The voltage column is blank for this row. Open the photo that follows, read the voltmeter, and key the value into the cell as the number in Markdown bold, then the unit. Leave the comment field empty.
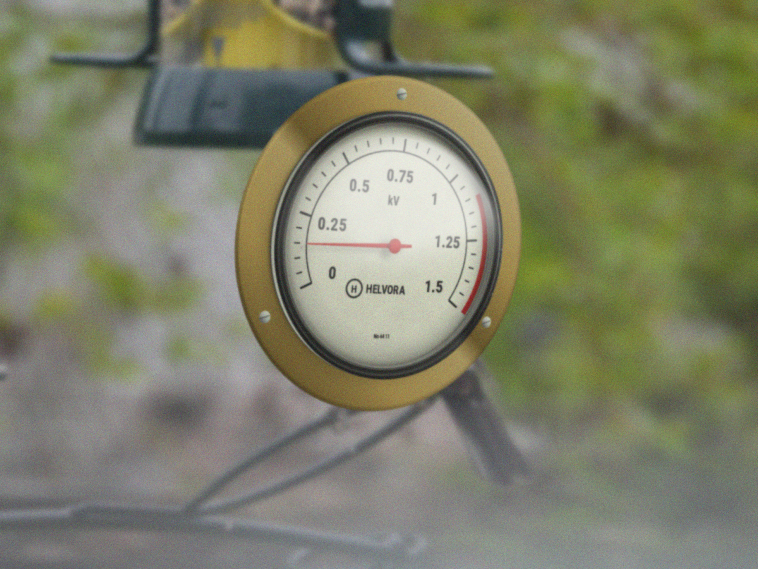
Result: **0.15** kV
